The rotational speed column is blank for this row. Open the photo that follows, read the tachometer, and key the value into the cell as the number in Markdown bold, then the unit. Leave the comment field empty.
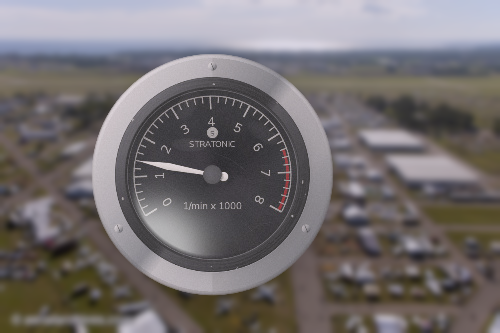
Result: **1400** rpm
